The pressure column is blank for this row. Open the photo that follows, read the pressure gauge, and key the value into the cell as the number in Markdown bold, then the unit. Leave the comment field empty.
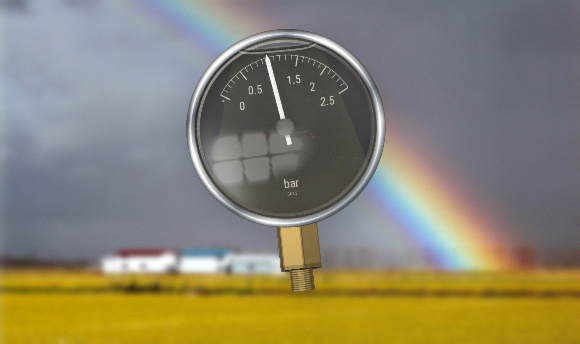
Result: **1** bar
